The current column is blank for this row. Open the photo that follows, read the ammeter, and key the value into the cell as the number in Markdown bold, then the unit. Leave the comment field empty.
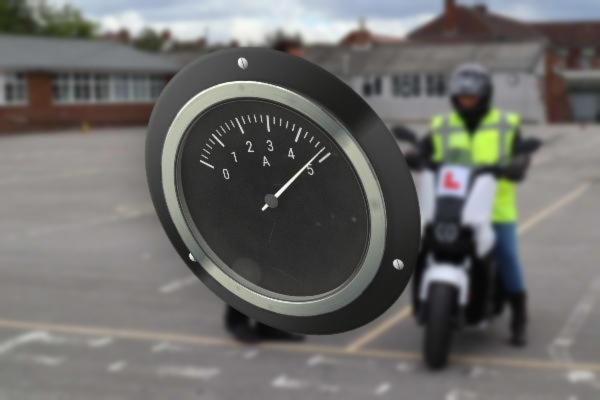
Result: **4.8** A
